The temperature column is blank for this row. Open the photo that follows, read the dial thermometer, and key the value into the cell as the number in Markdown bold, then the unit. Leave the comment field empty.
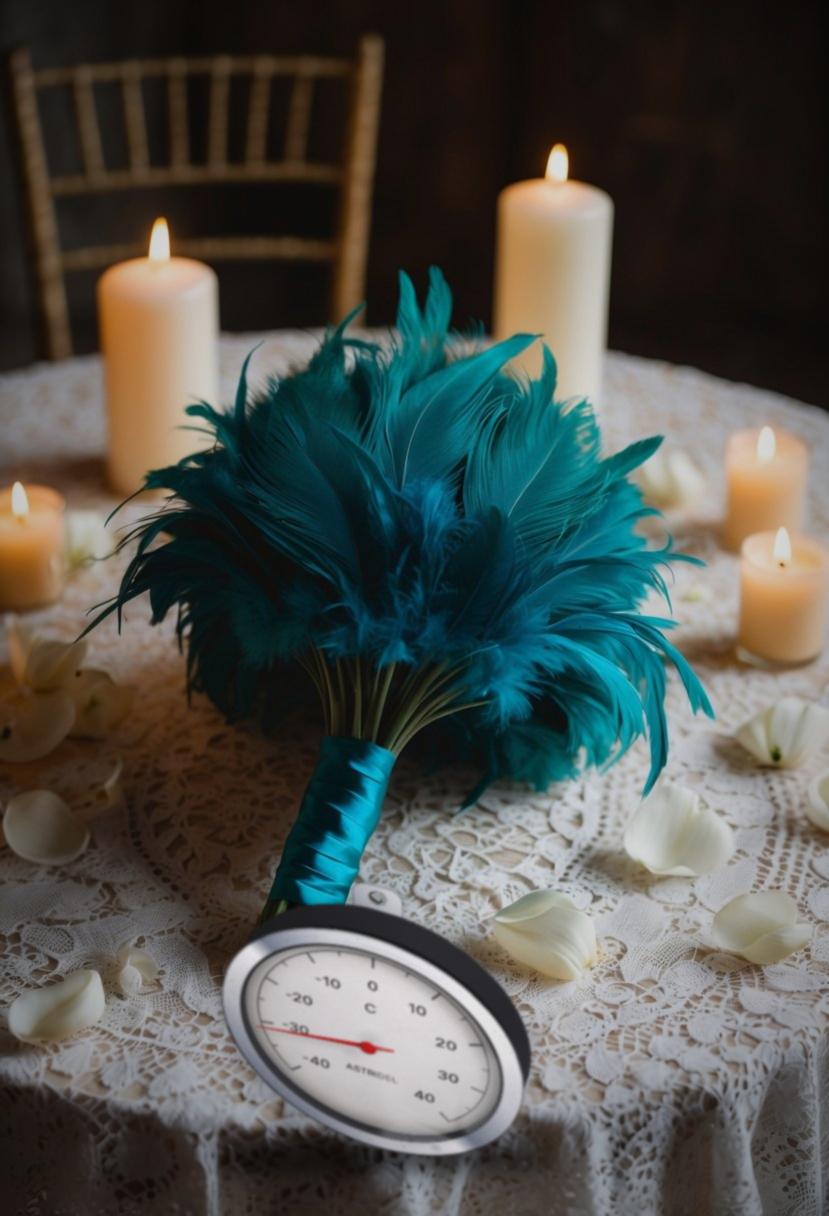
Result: **-30** °C
